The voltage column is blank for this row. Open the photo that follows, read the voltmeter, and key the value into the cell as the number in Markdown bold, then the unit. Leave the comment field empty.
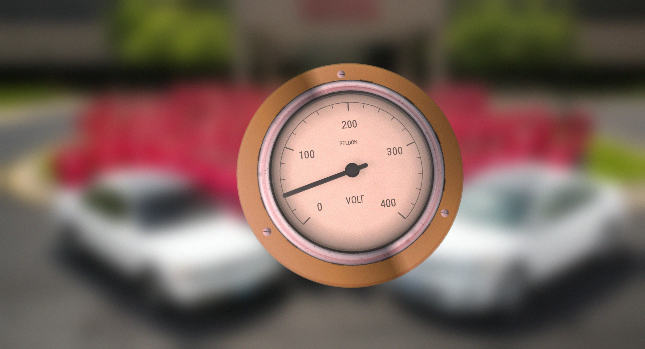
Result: **40** V
